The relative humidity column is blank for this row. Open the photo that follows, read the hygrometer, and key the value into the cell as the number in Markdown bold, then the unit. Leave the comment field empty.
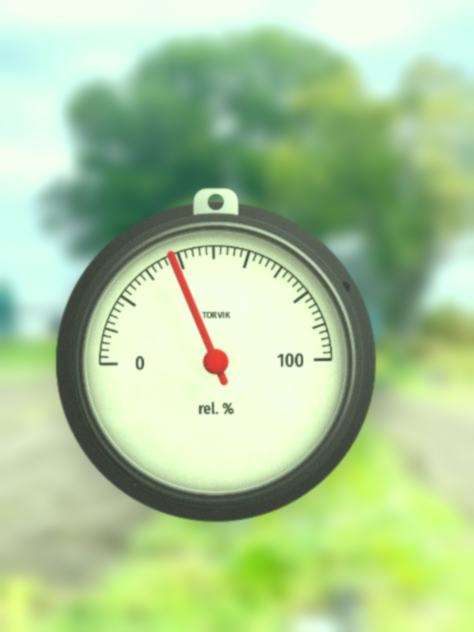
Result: **38** %
